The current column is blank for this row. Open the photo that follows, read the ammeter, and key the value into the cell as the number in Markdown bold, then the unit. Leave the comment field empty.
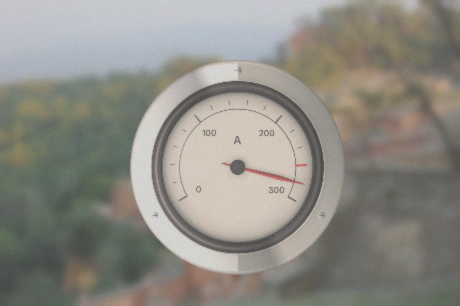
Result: **280** A
